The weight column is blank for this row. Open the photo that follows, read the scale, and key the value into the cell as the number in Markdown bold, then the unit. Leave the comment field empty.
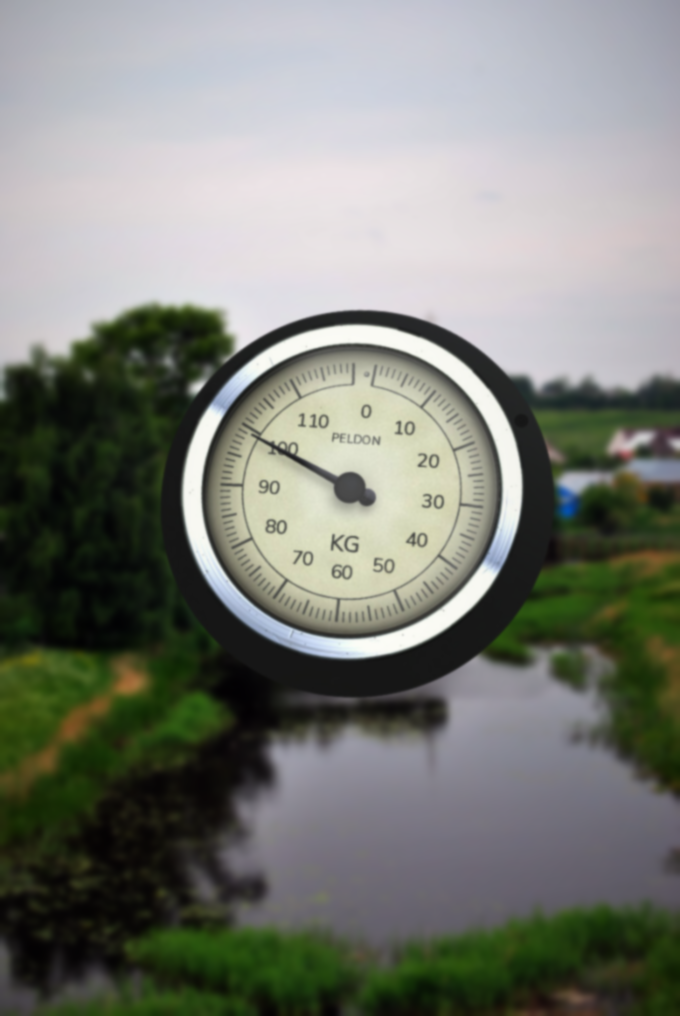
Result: **99** kg
